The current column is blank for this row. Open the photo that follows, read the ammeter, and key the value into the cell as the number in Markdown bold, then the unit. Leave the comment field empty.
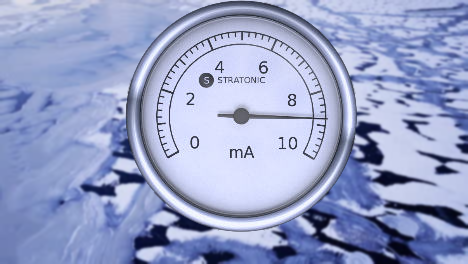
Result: **8.8** mA
